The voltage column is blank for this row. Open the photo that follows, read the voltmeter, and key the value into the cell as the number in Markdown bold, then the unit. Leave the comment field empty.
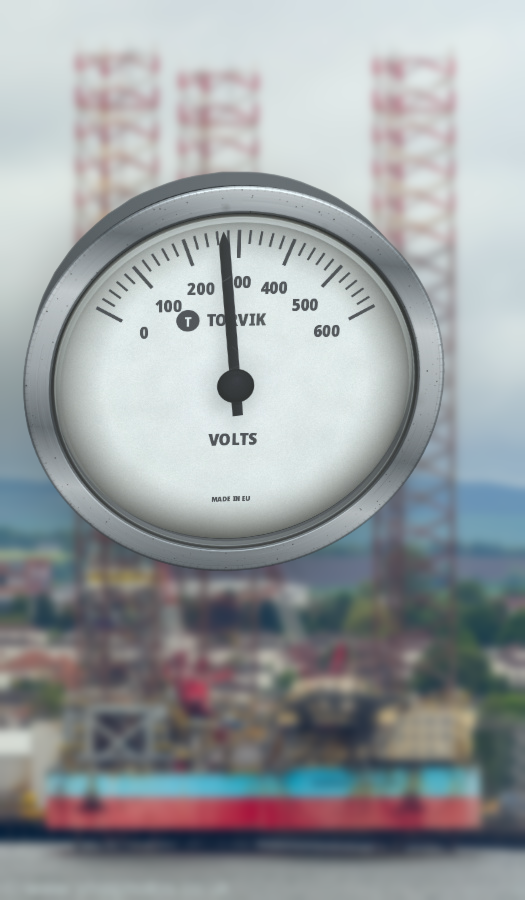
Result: **270** V
